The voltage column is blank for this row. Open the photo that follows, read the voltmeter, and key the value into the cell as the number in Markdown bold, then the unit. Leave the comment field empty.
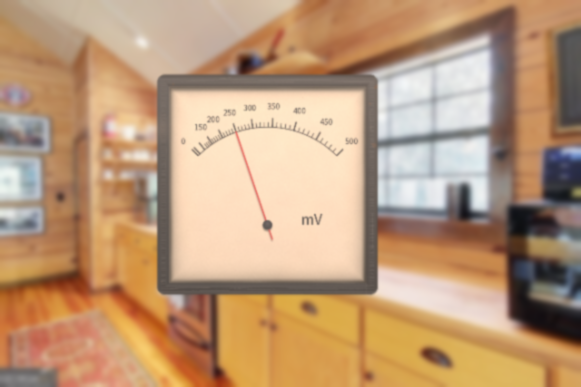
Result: **250** mV
